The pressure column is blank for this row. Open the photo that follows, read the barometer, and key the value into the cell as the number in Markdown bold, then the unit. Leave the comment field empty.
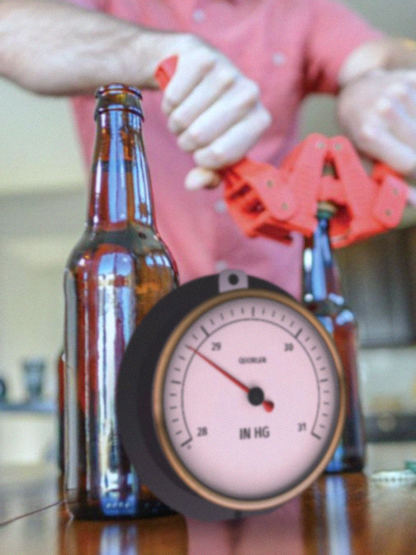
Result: **28.8** inHg
